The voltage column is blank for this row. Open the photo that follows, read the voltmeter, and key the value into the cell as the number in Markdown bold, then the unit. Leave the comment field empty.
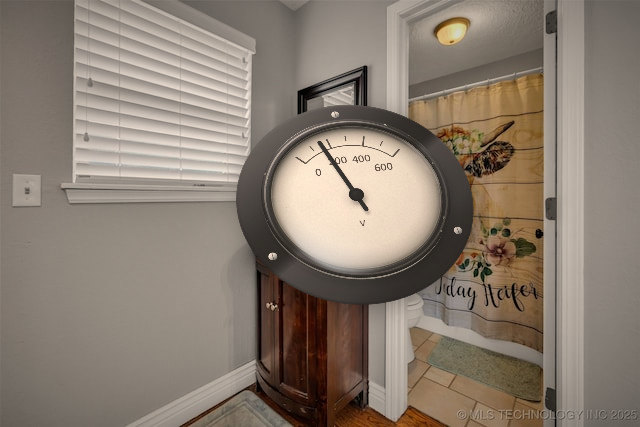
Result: **150** V
